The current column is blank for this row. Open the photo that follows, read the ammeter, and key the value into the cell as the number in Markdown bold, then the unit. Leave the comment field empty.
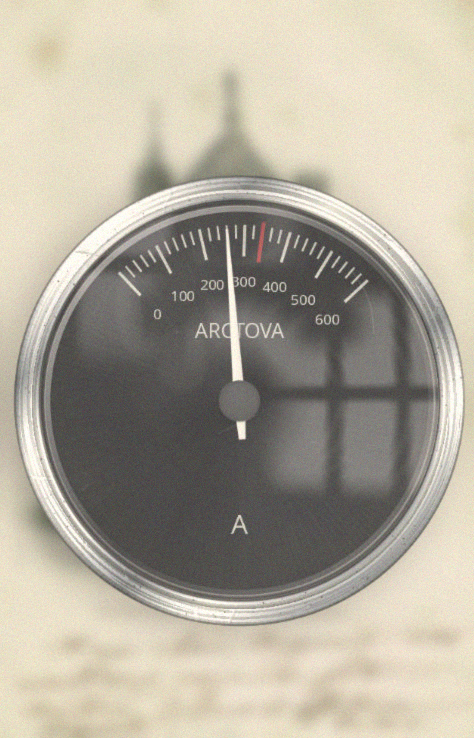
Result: **260** A
